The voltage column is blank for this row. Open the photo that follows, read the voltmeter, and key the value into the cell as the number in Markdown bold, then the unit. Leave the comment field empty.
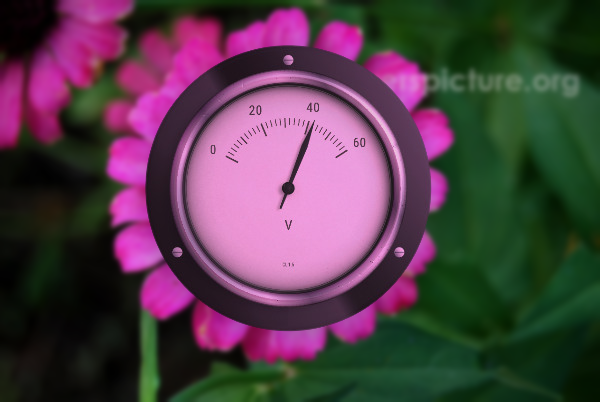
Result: **42** V
